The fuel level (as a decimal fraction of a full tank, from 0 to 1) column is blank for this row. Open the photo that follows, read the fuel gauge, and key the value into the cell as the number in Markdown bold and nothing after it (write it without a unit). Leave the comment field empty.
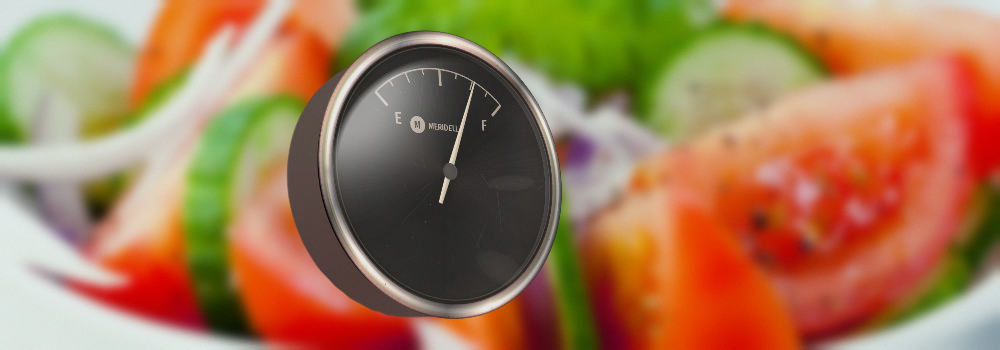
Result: **0.75**
